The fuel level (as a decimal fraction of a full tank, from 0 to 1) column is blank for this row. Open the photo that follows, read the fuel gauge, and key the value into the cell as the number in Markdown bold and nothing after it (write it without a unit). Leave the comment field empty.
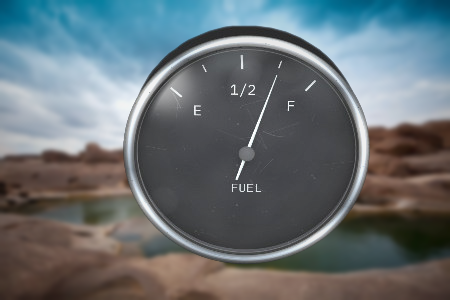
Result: **0.75**
